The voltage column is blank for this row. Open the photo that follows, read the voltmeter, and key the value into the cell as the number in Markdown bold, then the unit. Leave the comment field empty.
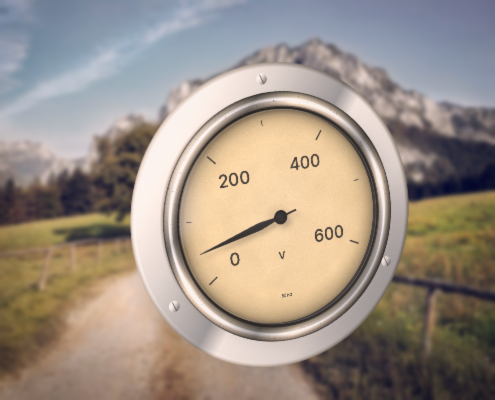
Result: **50** V
